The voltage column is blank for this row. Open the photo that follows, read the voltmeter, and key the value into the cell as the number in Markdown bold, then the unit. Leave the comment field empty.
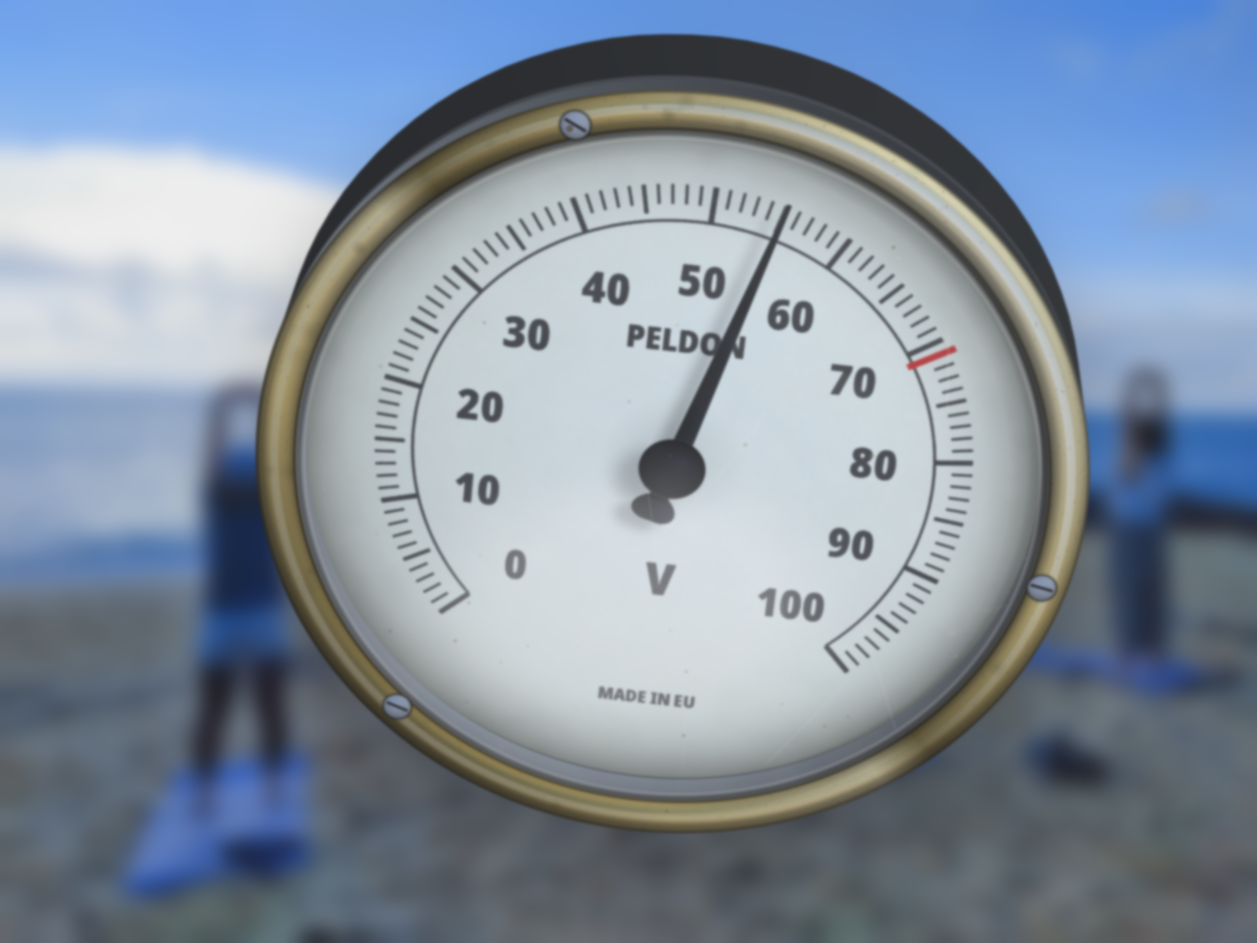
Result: **55** V
